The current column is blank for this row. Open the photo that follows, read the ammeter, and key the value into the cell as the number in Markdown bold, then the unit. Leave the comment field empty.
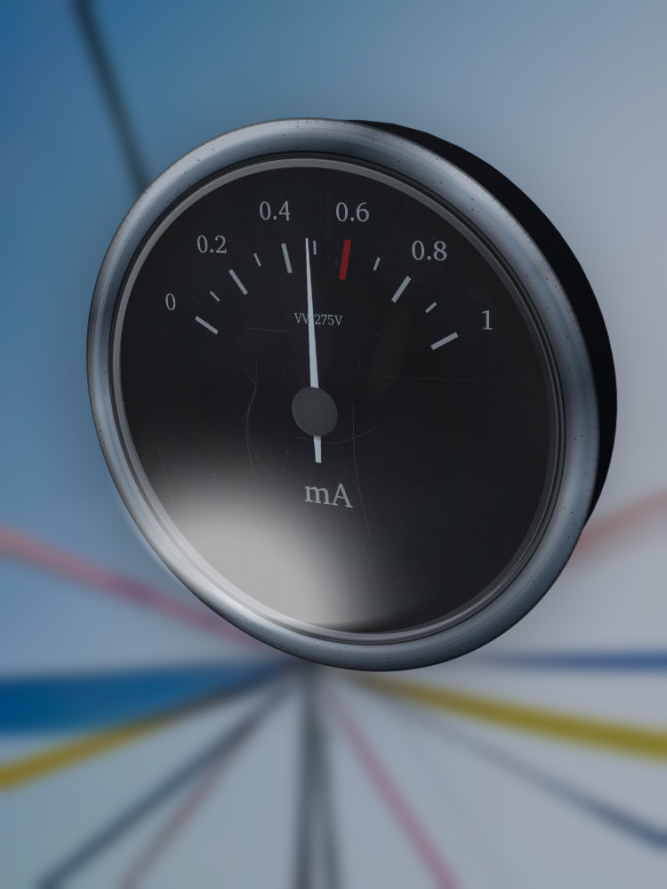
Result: **0.5** mA
